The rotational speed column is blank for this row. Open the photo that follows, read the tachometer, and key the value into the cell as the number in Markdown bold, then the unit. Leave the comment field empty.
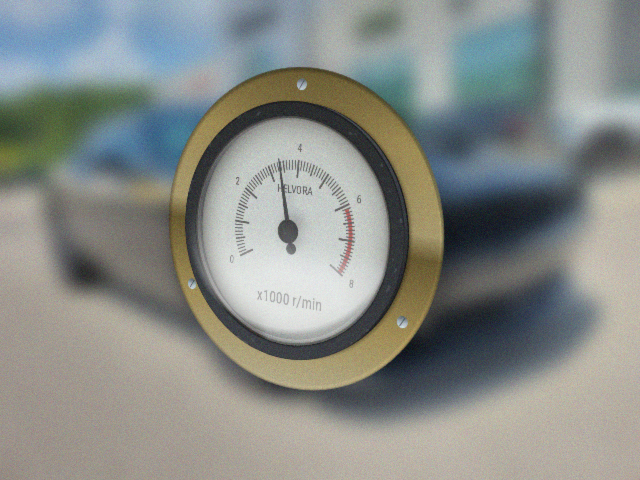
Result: **3500** rpm
